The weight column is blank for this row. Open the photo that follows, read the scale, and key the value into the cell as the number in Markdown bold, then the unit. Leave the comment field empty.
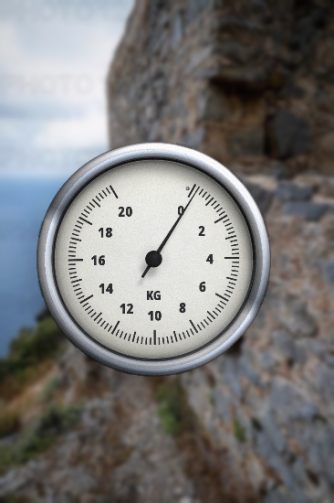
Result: **0.2** kg
